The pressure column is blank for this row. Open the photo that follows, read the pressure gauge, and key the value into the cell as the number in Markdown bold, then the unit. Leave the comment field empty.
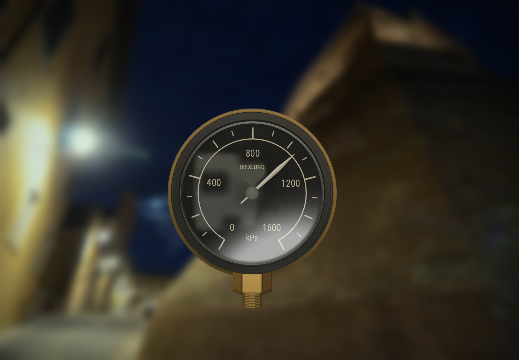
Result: **1050** kPa
